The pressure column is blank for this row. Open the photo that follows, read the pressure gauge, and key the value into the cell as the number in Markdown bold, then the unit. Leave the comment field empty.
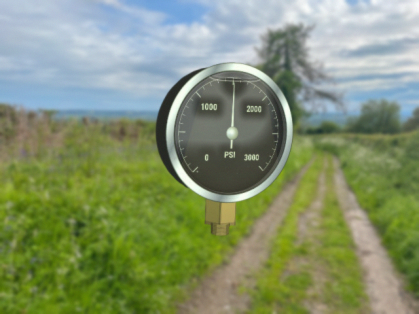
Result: **1500** psi
